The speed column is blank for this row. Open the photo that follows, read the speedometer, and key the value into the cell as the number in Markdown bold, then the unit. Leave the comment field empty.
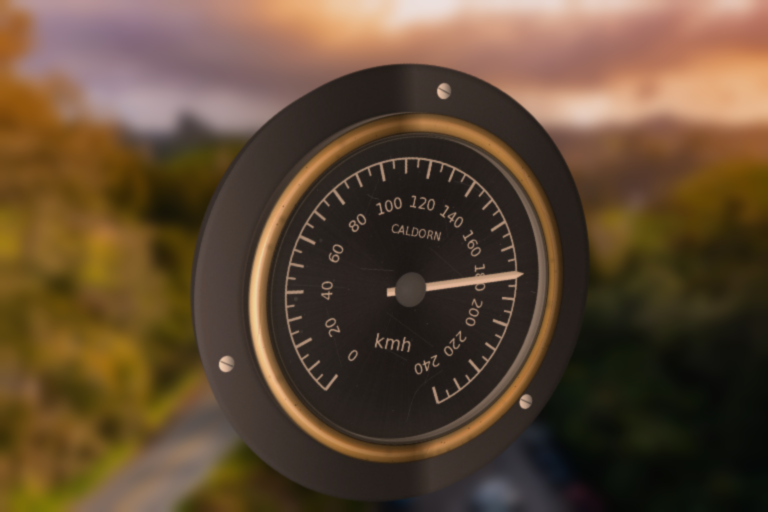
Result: **180** km/h
